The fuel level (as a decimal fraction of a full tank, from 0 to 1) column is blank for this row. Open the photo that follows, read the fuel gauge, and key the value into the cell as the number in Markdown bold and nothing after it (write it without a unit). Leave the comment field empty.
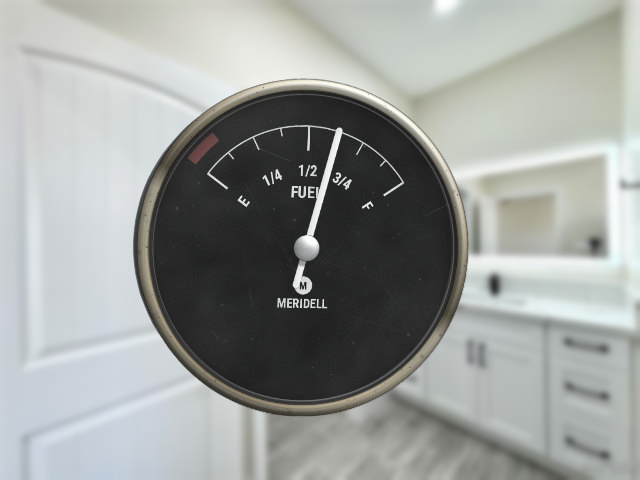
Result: **0.625**
